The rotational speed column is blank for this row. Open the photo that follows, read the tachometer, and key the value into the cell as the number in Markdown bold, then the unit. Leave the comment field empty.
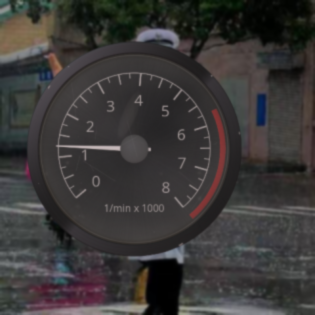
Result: **1250** rpm
